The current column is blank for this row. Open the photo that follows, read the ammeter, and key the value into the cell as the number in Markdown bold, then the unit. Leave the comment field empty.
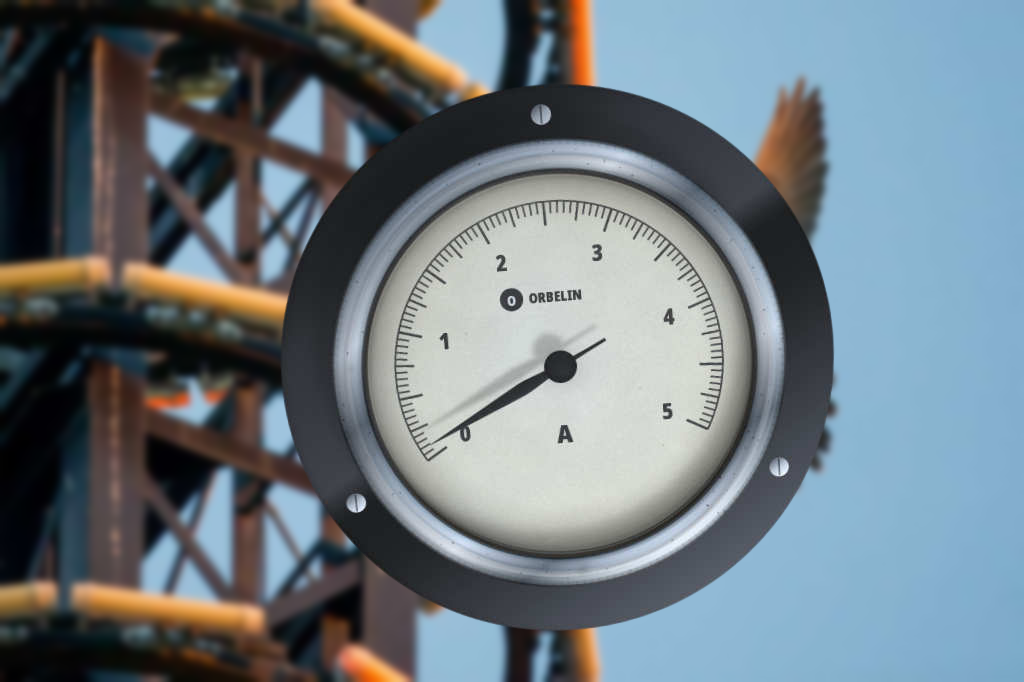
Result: **0.1** A
